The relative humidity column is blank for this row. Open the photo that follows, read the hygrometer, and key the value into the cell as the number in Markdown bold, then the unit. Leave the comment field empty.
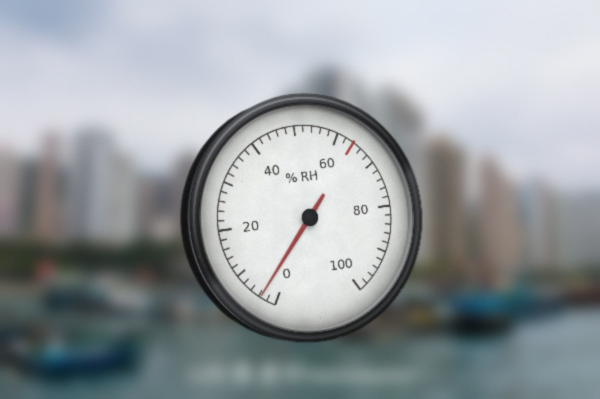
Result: **4** %
